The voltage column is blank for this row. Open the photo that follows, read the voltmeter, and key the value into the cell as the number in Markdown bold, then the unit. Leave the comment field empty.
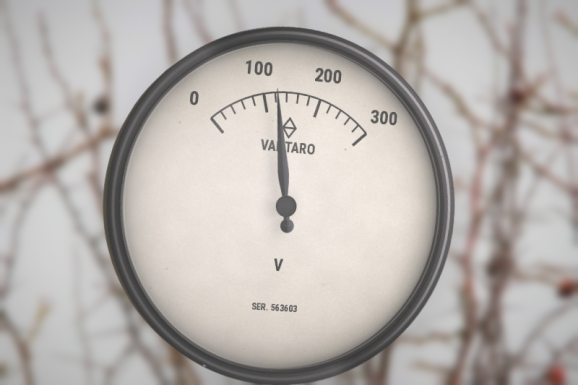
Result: **120** V
